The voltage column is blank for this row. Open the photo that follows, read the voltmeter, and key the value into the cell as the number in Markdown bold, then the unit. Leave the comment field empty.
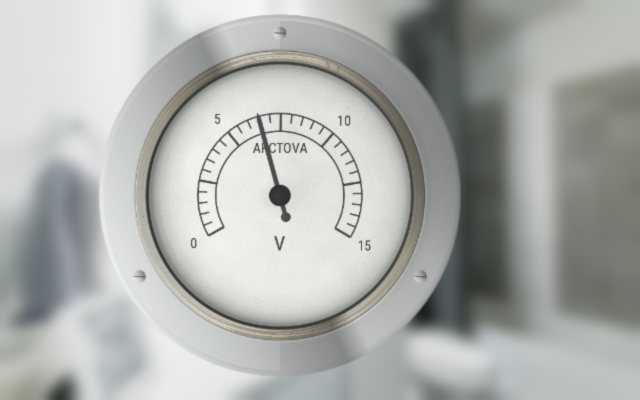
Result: **6.5** V
